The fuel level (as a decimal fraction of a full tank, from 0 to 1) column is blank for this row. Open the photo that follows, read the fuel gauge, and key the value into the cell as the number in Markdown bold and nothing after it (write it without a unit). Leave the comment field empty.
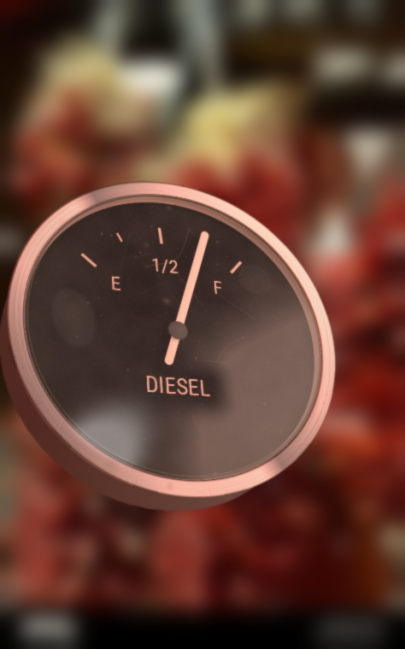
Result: **0.75**
